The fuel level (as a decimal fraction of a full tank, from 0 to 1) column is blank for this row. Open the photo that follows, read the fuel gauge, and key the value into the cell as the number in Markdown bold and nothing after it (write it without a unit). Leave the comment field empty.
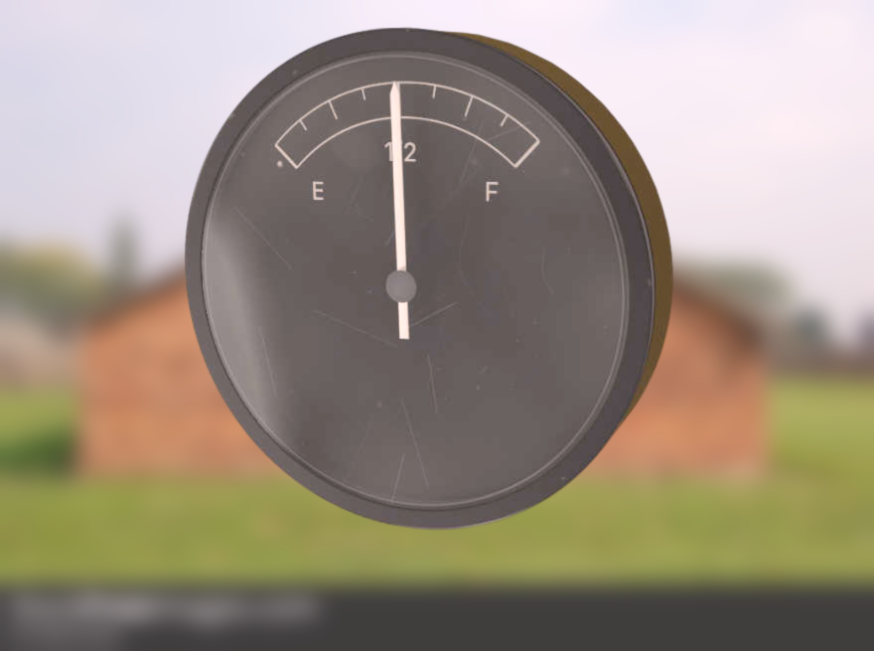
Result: **0.5**
